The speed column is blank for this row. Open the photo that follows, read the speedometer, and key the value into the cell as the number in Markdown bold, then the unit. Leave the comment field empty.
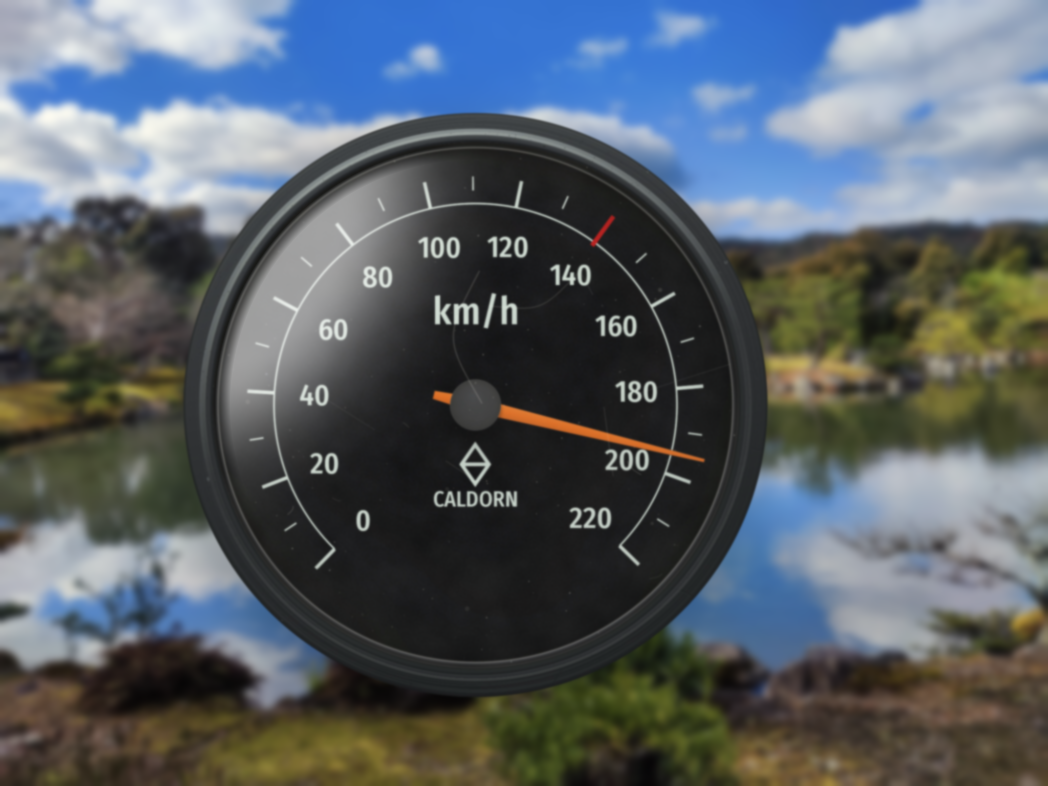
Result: **195** km/h
